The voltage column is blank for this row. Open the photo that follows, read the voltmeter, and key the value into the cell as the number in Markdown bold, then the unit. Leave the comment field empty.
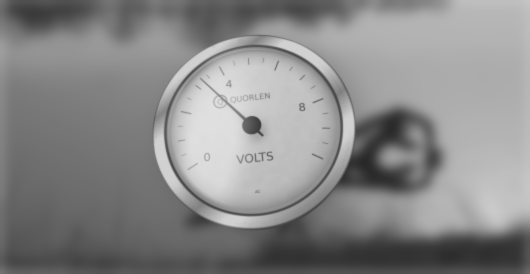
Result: **3.25** V
